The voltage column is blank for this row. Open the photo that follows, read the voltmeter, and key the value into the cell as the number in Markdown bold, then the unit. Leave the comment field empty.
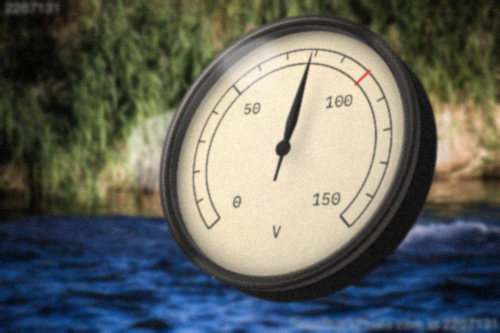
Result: **80** V
